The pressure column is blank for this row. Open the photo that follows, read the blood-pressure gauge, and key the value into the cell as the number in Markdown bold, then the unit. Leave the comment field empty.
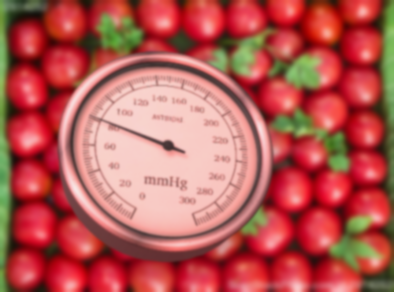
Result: **80** mmHg
